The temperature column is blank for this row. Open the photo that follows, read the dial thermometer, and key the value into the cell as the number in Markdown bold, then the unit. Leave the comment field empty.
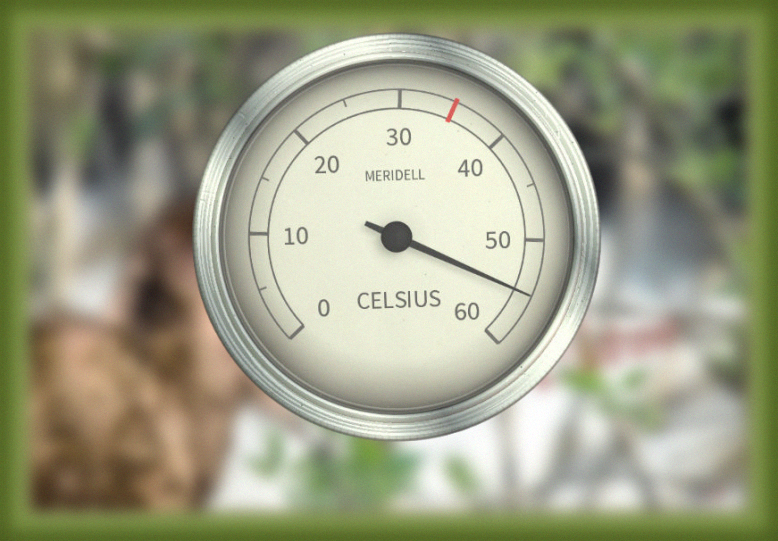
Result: **55** °C
